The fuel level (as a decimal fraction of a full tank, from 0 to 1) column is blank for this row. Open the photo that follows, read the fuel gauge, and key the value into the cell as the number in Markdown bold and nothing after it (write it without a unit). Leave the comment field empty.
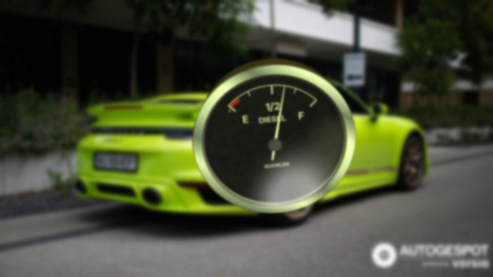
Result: **0.625**
